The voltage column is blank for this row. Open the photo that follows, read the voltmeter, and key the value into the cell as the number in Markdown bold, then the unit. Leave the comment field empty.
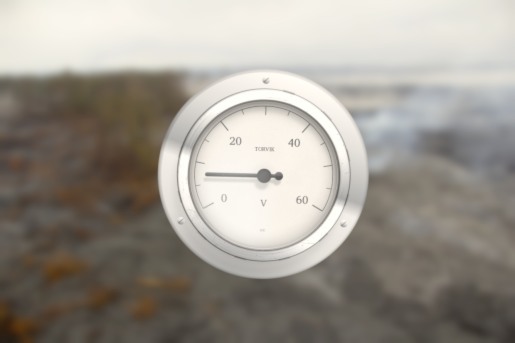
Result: **7.5** V
